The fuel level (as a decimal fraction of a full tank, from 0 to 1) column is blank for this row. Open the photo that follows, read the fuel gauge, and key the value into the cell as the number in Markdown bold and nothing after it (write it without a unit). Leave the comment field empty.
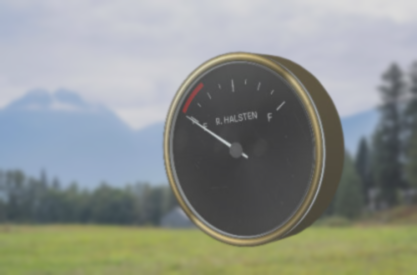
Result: **0**
